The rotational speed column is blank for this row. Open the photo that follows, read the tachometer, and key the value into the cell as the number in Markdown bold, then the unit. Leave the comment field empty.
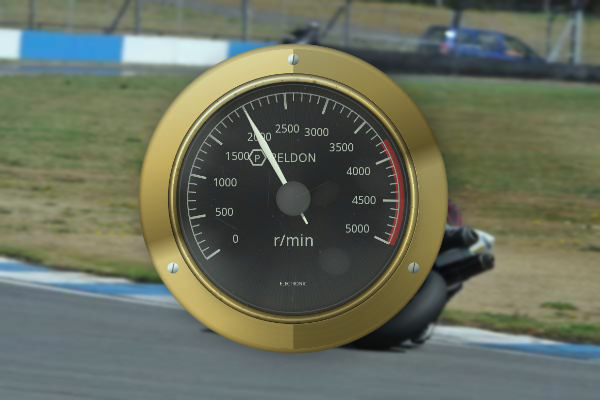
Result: **2000** rpm
